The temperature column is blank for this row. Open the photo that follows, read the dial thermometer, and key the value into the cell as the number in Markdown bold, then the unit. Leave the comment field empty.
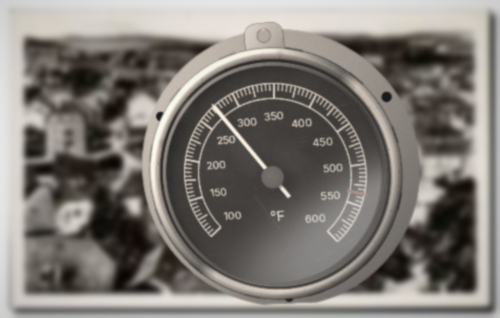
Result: **275** °F
